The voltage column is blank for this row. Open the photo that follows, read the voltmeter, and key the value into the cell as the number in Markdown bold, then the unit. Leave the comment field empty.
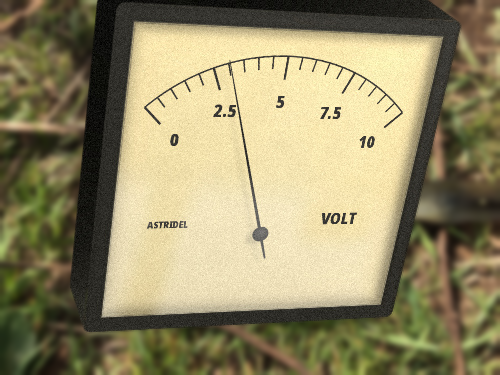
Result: **3** V
